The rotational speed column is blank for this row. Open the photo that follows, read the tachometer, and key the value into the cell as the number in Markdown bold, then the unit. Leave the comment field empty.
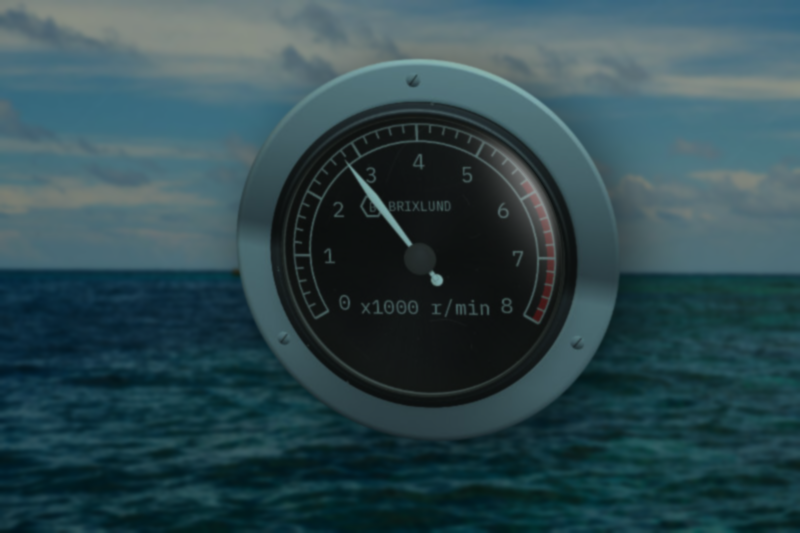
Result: **2800** rpm
